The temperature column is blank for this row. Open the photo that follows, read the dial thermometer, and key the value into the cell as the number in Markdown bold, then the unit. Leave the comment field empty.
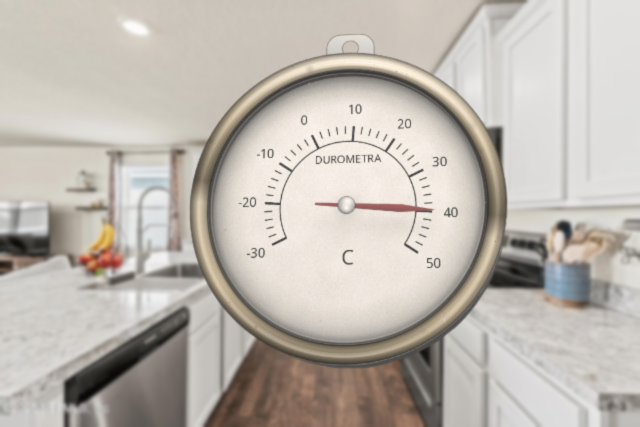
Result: **40** °C
